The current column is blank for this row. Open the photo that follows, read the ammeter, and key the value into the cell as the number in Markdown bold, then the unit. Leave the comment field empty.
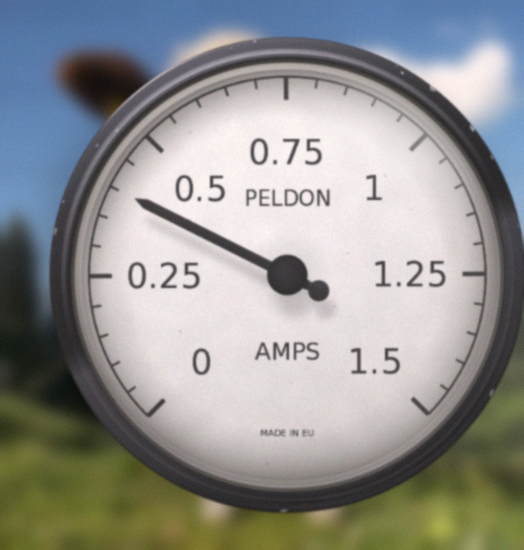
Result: **0.4** A
